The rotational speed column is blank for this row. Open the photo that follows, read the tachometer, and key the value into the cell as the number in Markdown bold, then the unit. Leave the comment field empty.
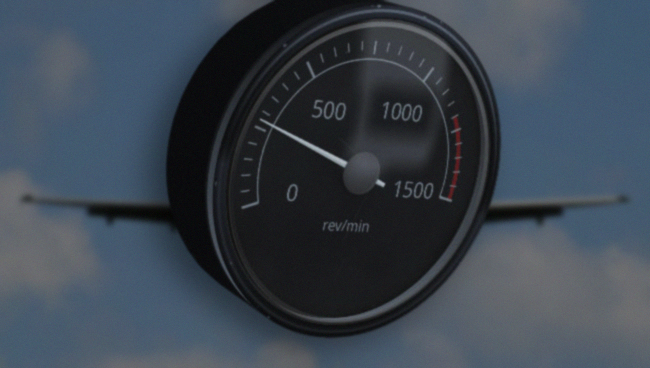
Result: **275** rpm
